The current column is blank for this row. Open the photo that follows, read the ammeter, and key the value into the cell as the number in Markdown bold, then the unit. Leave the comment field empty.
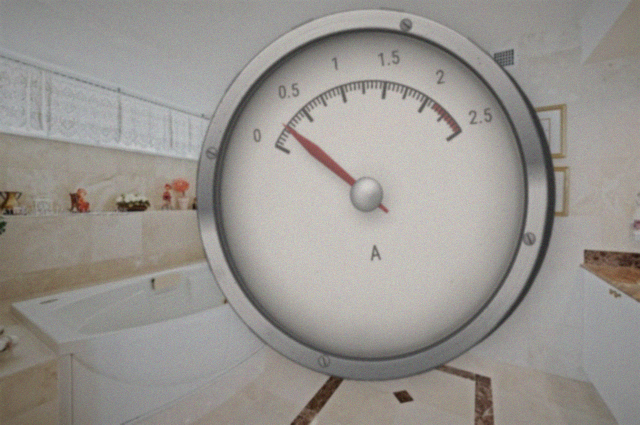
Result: **0.25** A
